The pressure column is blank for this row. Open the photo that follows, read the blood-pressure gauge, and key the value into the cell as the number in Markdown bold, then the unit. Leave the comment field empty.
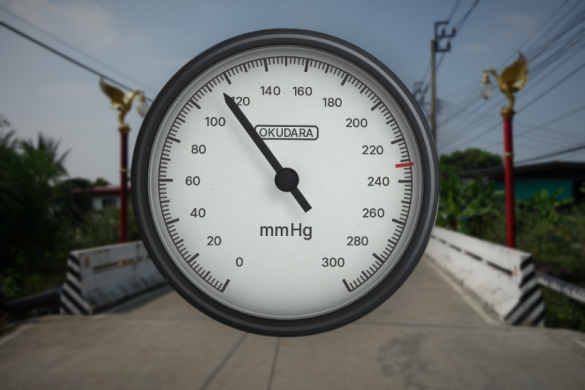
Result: **114** mmHg
